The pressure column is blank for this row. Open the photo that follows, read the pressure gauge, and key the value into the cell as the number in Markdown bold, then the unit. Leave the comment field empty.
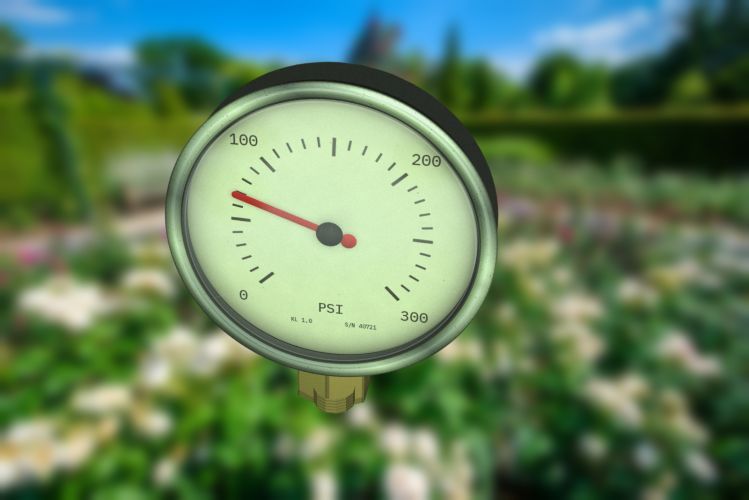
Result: **70** psi
